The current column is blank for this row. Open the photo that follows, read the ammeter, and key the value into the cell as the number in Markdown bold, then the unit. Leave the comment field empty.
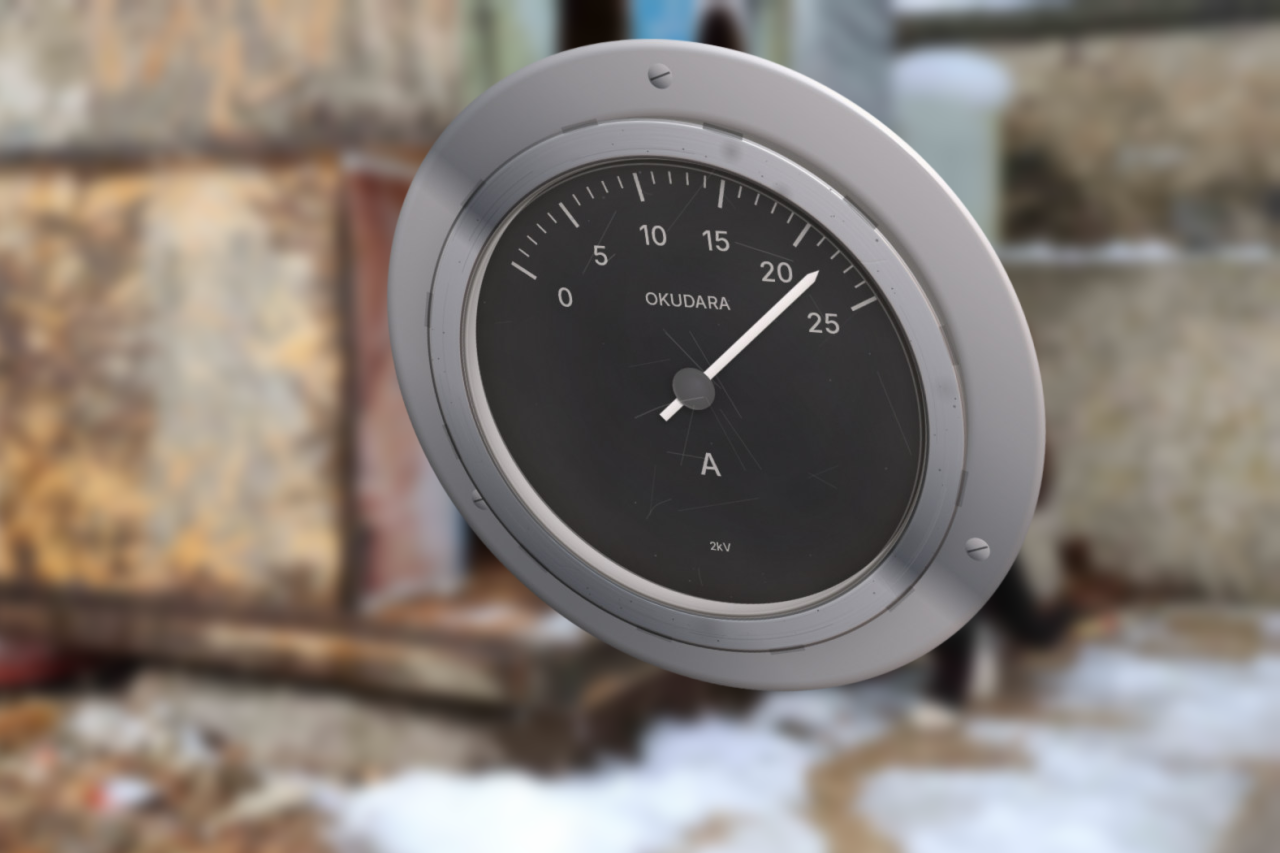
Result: **22** A
